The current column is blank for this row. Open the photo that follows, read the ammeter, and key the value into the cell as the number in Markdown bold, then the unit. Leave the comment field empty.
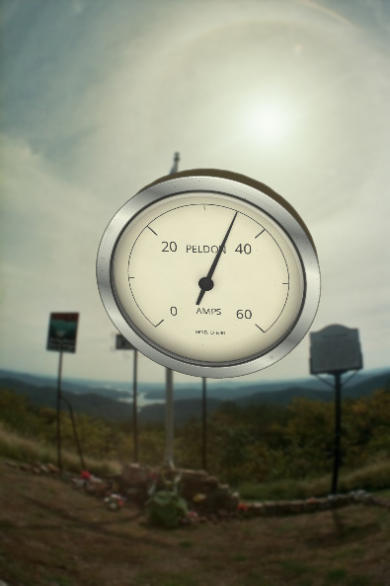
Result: **35** A
